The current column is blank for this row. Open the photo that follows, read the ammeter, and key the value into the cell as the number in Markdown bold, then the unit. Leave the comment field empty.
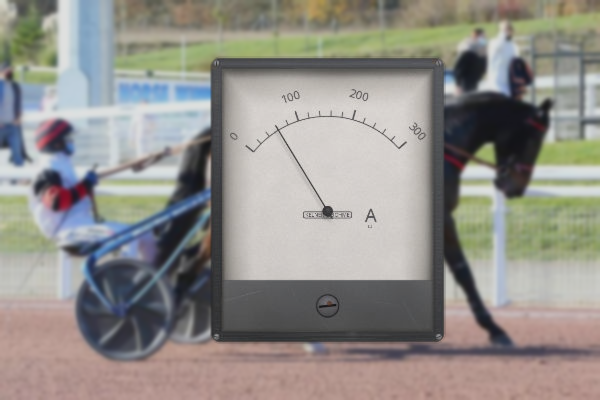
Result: **60** A
